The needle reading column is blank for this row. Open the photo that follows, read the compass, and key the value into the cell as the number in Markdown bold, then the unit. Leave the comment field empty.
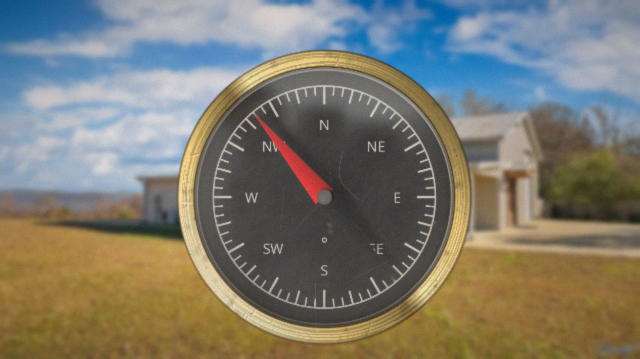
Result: **320** °
